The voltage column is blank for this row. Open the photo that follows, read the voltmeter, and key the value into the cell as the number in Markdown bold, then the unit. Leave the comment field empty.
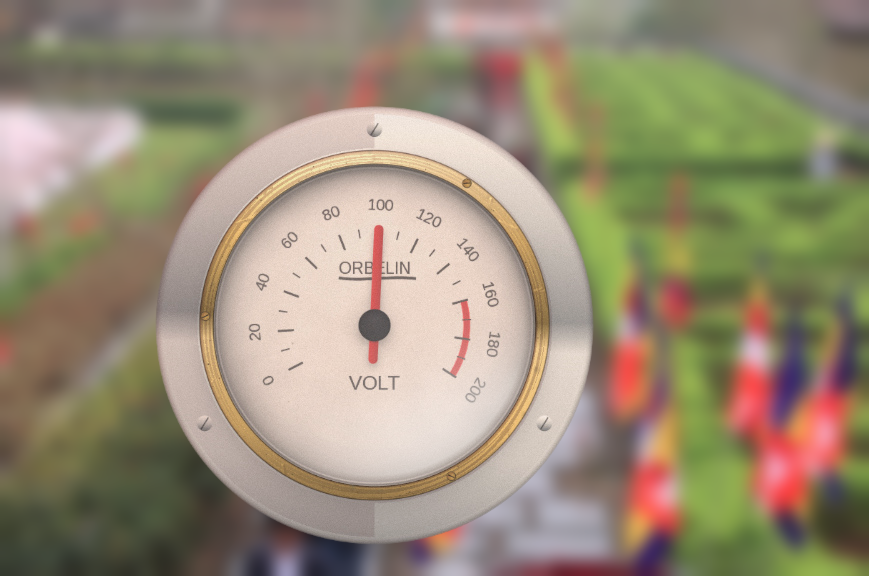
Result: **100** V
